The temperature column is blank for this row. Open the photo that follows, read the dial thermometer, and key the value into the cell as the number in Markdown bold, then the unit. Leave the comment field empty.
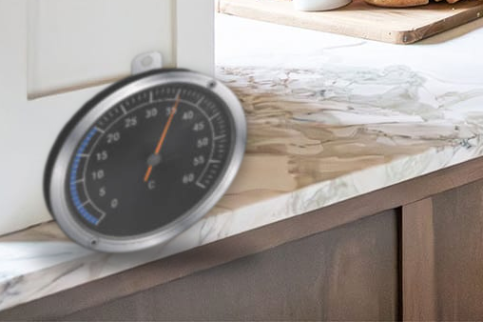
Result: **35** °C
